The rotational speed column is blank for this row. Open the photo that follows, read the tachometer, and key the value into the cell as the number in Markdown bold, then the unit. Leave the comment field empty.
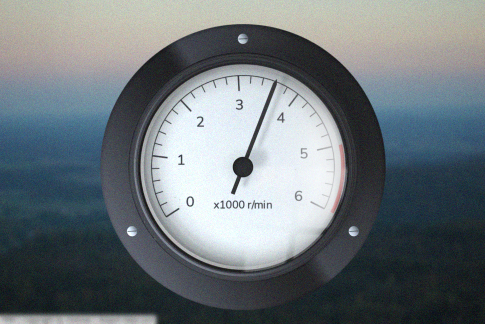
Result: **3600** rpm
